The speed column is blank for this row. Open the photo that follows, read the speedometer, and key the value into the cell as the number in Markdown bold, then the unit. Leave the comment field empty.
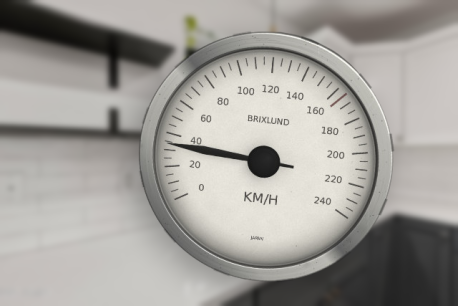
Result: **35** km/h
